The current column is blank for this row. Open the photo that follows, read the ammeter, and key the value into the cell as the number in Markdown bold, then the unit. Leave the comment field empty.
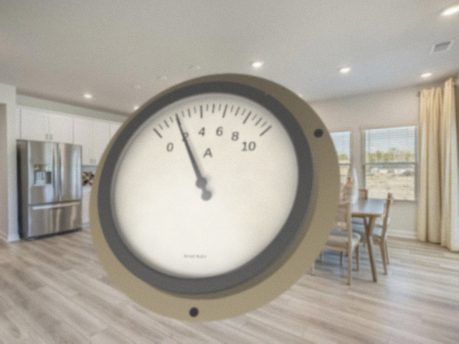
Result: **2** A
